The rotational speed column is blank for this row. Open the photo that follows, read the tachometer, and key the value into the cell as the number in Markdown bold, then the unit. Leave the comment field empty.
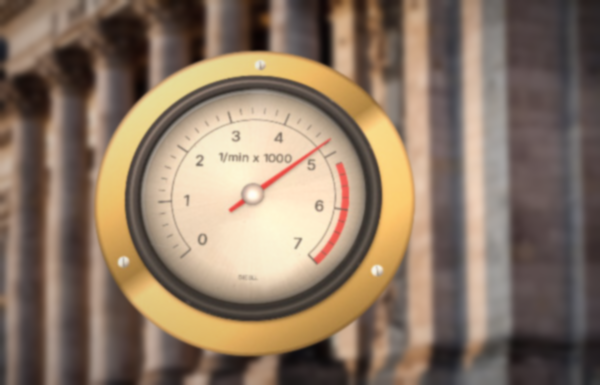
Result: **4800** rpm
